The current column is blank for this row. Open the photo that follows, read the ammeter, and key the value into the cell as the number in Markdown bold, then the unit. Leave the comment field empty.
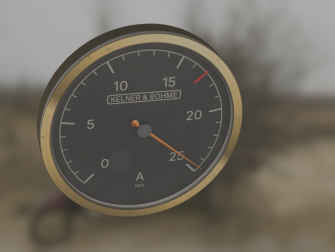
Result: **24.5** A
